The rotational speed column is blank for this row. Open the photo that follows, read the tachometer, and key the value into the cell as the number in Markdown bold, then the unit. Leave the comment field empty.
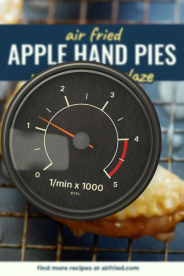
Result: **1250** rpm
